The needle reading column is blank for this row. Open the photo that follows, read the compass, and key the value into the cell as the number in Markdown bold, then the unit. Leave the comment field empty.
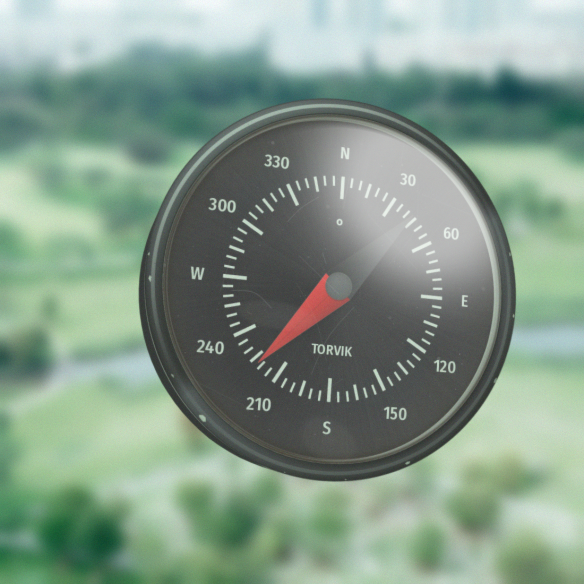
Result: **222.5** °
